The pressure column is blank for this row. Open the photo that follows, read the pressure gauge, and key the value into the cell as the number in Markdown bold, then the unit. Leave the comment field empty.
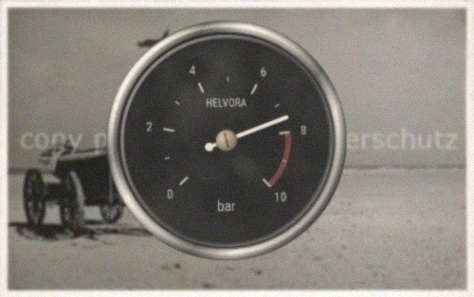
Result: **7.5** bar
